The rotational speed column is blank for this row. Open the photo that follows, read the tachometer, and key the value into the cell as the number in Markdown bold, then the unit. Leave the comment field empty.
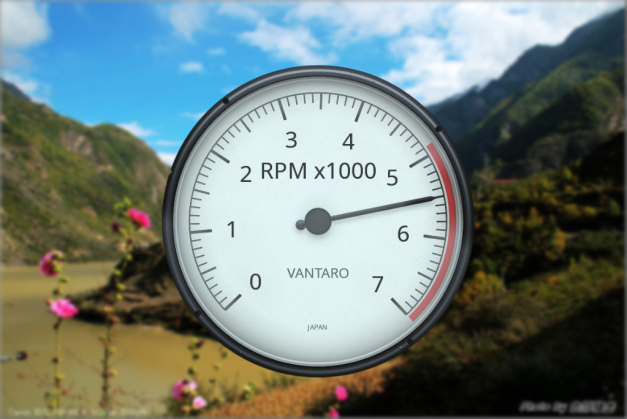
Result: **5500** rpm
